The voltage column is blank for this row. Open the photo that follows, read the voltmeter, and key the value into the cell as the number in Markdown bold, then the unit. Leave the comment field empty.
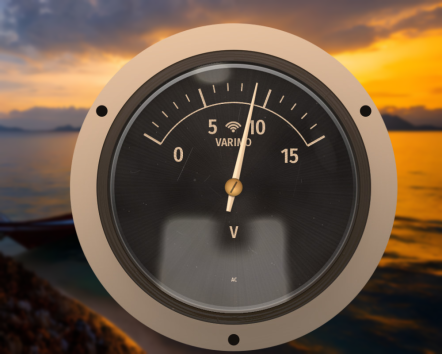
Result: **9** V
